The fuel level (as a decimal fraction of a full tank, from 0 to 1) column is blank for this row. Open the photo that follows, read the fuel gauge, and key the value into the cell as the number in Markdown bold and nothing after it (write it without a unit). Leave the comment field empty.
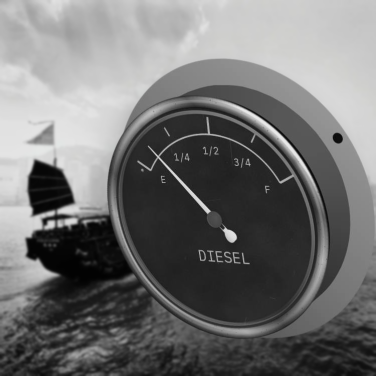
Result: **0.125**
